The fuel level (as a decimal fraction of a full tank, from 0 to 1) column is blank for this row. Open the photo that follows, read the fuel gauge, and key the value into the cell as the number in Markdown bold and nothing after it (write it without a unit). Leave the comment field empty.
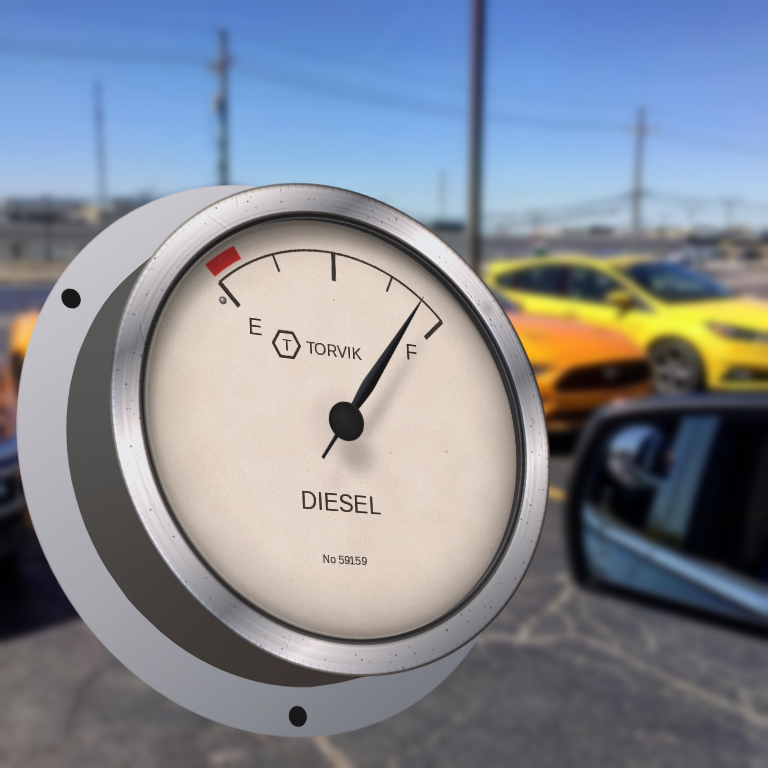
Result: **0.875**
